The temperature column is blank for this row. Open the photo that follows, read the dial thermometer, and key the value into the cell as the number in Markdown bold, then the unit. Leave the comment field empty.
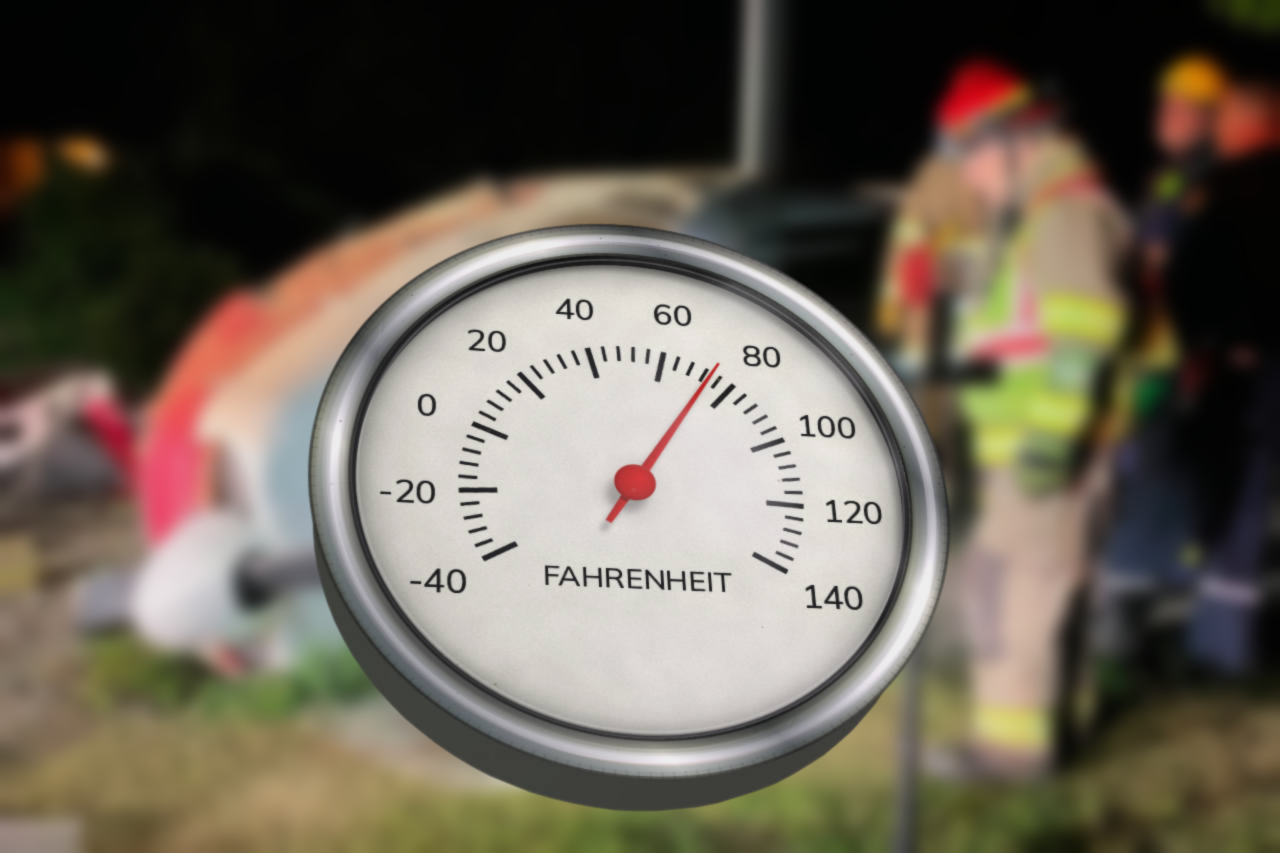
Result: **74** °F
